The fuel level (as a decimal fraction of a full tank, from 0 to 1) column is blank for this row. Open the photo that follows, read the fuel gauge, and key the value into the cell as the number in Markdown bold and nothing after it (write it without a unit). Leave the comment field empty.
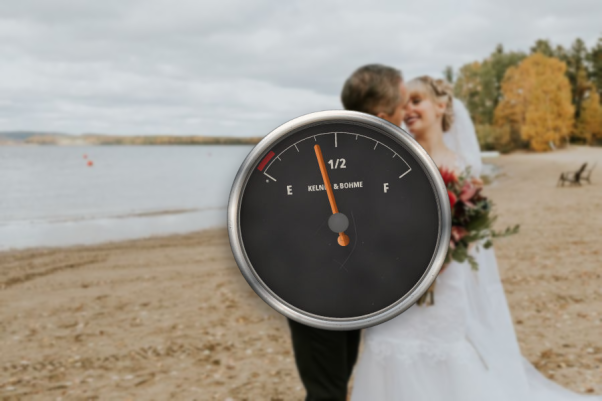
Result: **0.375**
